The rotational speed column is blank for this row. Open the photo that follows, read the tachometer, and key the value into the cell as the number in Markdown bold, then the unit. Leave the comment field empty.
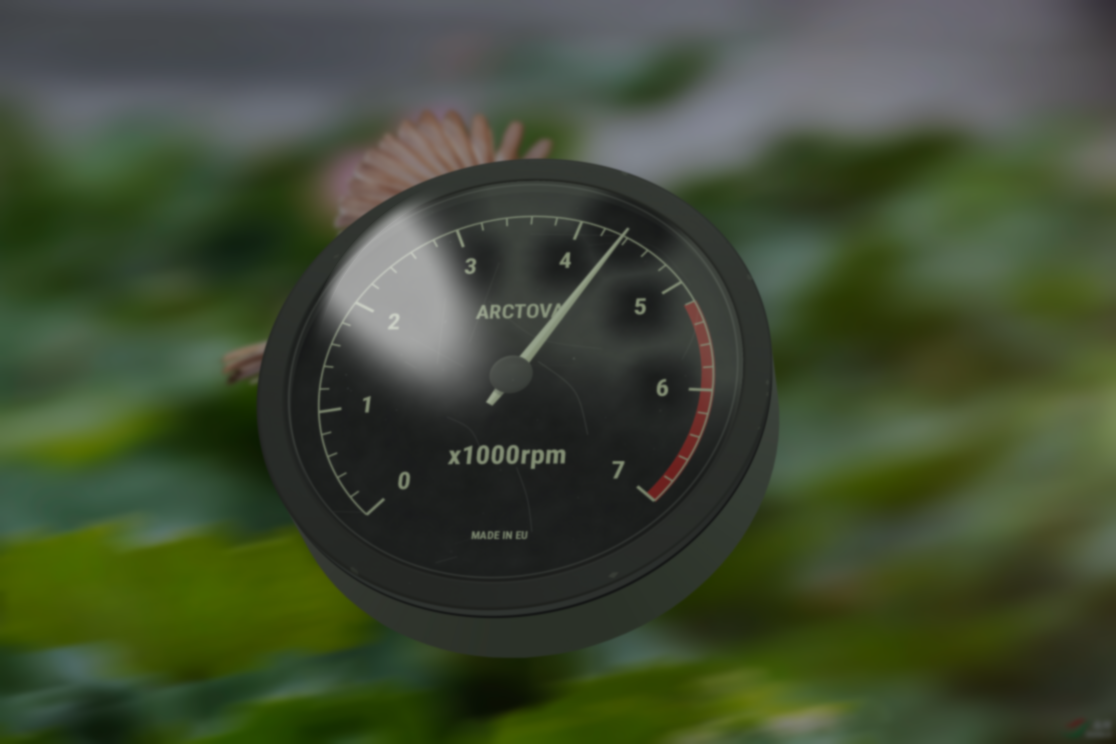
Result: **4400** rpm
